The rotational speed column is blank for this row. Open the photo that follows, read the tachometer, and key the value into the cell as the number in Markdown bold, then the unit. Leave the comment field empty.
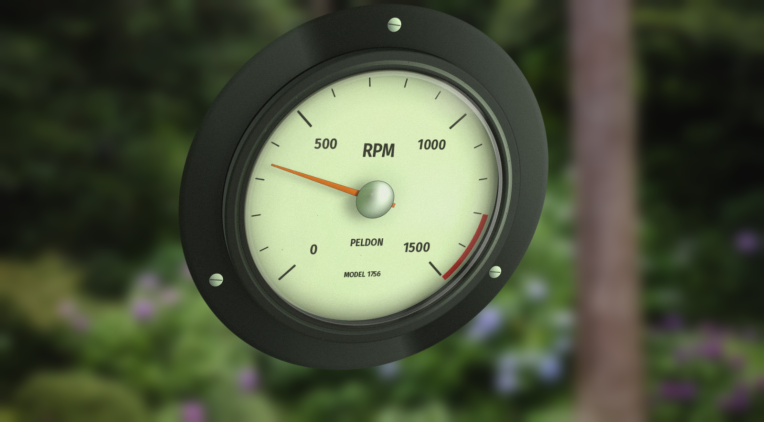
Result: **350** rpm
